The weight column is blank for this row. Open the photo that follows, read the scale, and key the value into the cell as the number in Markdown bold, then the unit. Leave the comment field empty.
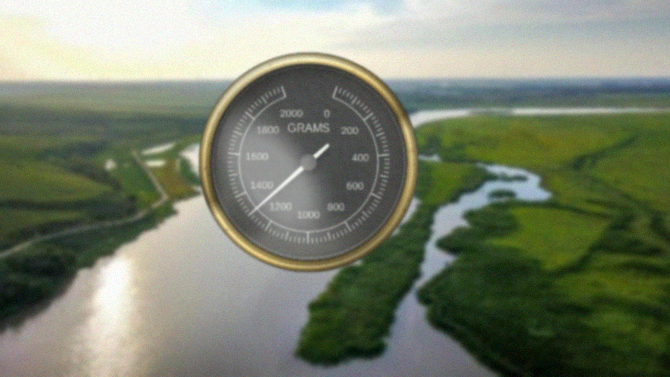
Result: **1300** g
